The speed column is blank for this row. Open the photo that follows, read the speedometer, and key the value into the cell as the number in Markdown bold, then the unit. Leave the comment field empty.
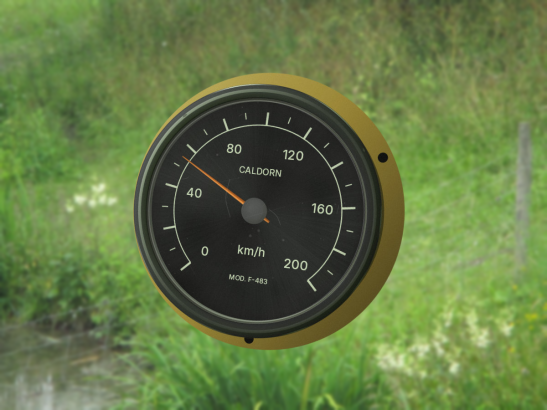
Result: **55** km/h
